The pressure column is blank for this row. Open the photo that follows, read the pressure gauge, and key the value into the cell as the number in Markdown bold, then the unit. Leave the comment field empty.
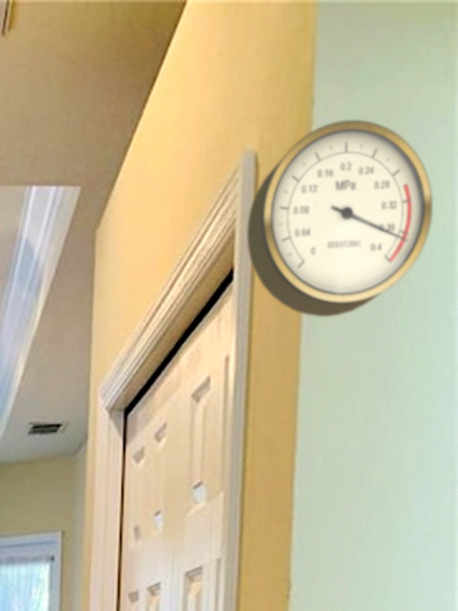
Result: **0.37** MPa
